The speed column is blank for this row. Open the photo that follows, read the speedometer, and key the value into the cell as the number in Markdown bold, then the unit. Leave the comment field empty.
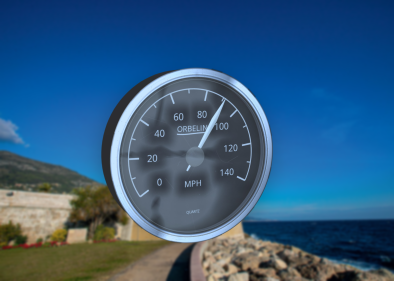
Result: **90** mph
